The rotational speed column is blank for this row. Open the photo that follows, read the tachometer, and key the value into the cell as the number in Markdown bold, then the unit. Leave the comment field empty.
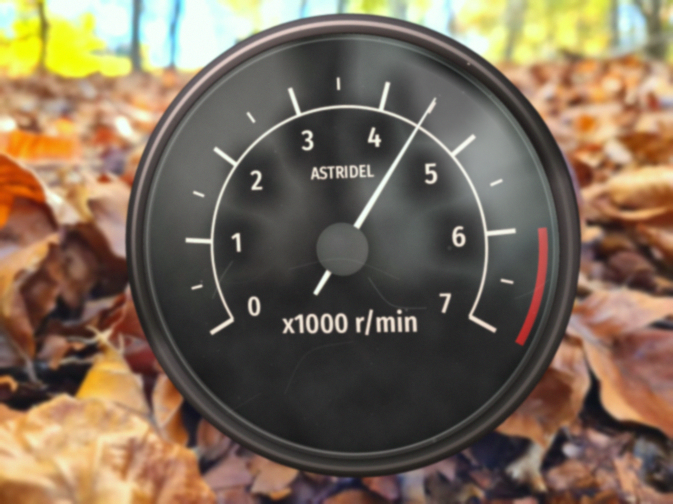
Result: **4500** rpm
